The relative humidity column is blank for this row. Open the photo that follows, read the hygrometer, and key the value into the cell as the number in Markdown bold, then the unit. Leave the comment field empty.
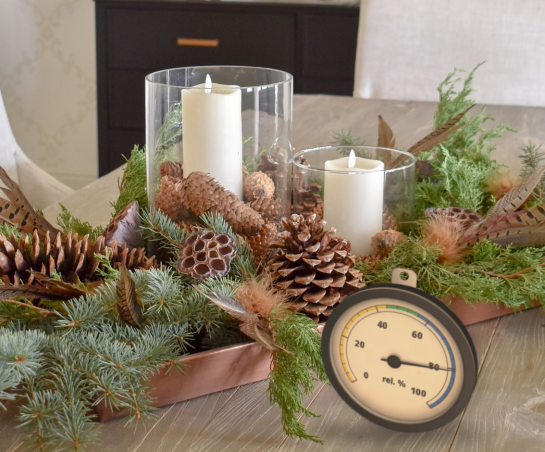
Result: **80** %
